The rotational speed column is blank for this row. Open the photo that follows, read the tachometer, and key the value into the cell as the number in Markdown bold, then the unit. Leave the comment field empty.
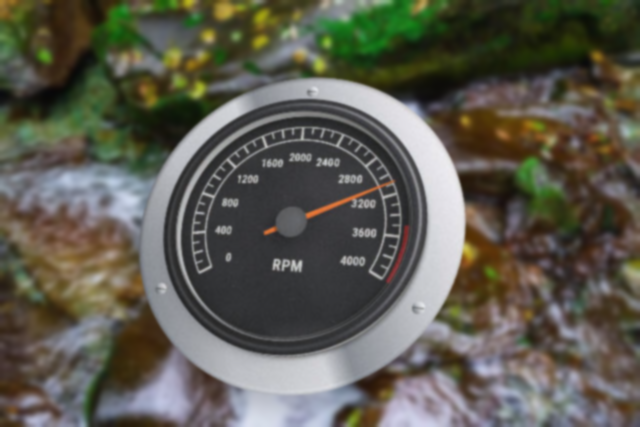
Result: **3100** rpm
